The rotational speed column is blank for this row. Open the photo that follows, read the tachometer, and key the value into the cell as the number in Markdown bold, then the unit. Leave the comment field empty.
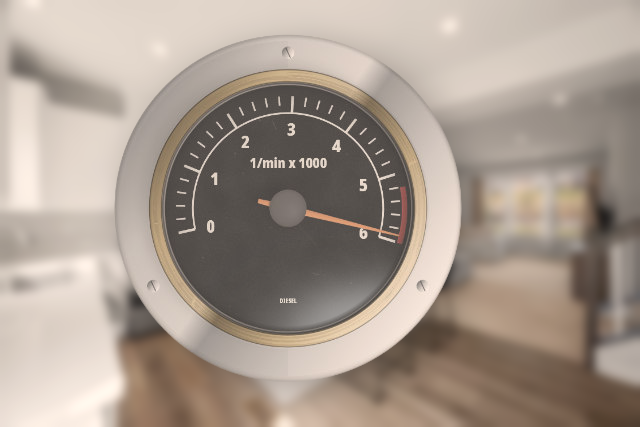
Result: **5900** rpm
